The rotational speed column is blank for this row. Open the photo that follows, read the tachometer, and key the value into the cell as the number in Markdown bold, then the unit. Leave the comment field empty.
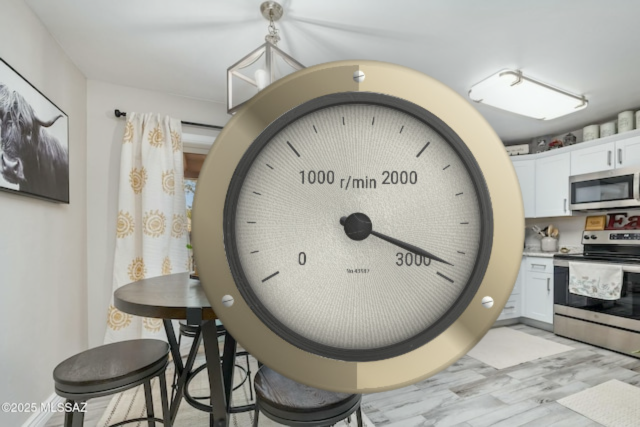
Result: **2900** rpm
